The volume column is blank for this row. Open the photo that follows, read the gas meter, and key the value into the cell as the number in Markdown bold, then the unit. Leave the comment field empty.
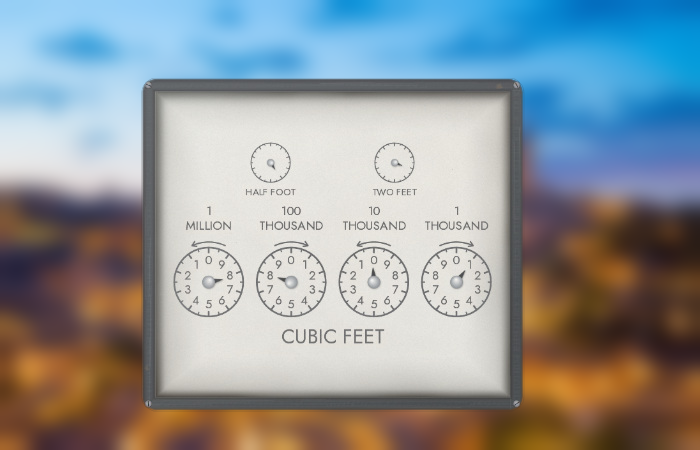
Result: **780100** ft³
